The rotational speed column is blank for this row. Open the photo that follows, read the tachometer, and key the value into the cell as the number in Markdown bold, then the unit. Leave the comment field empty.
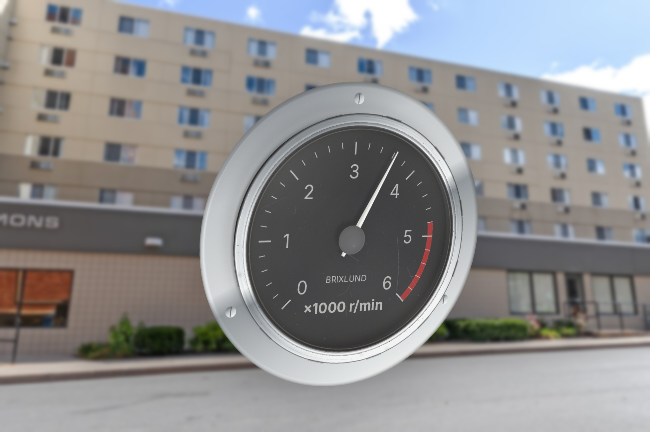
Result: **3600** rpm
